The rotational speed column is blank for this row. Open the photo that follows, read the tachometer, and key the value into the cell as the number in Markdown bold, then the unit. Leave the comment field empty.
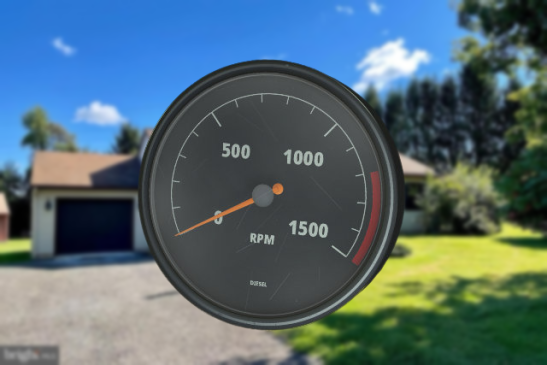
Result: **0** rpm
